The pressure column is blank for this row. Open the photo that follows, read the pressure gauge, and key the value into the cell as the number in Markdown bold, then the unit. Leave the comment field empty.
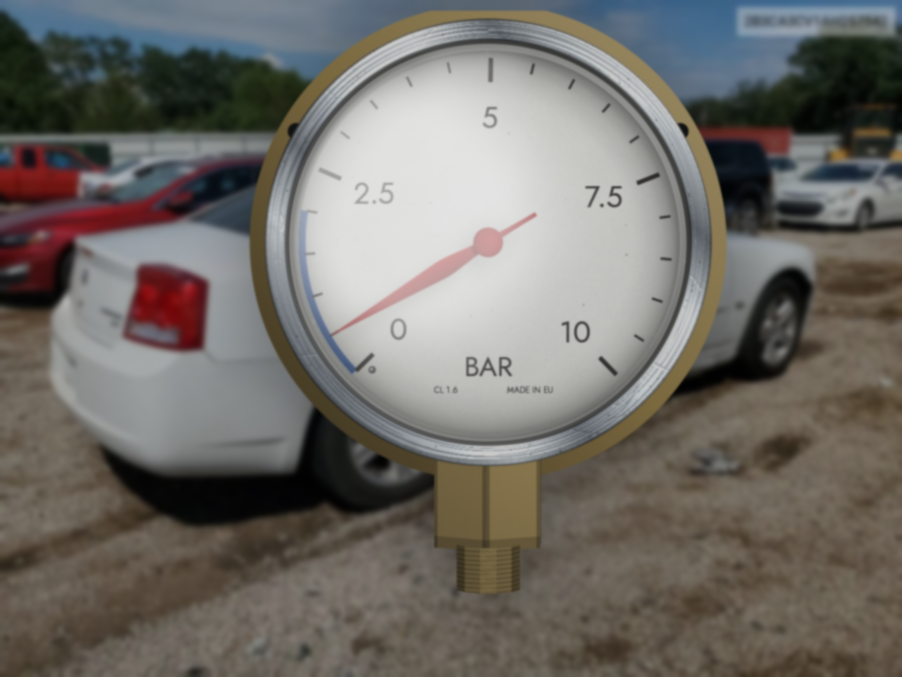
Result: **0.5** bar
